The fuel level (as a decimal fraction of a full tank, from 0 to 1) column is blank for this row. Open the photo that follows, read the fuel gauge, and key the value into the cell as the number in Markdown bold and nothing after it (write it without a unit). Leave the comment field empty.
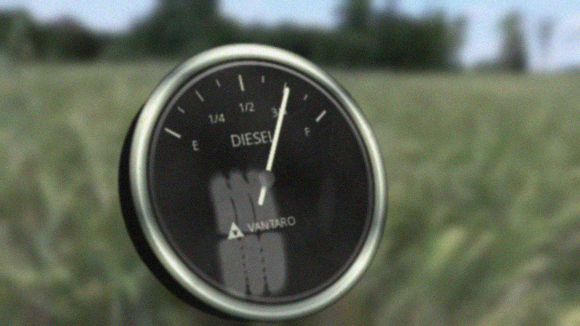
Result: **0.75**
